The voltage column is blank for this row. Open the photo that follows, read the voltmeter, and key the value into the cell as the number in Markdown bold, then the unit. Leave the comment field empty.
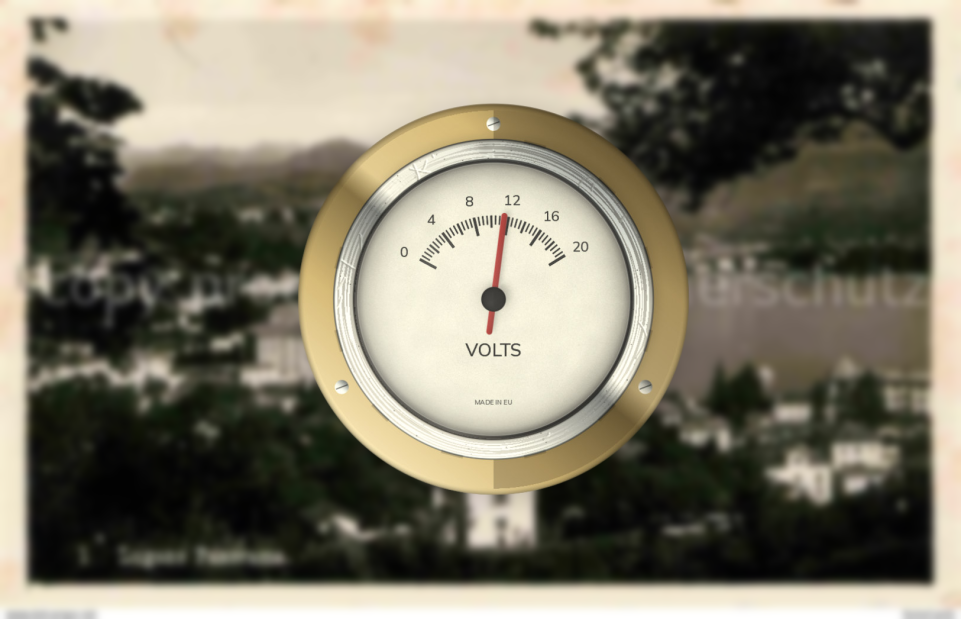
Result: **11.5** V
